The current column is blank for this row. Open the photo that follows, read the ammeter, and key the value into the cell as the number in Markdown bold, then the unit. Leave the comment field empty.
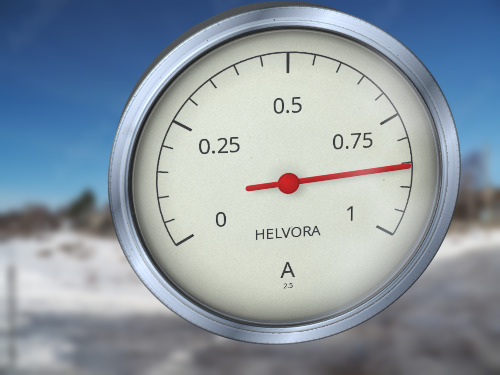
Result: **0.85** A
